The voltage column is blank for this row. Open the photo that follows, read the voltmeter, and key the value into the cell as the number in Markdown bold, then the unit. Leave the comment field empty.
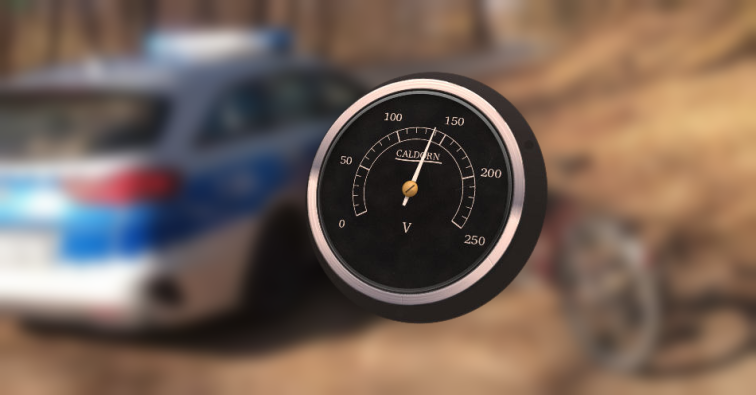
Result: **140** V
